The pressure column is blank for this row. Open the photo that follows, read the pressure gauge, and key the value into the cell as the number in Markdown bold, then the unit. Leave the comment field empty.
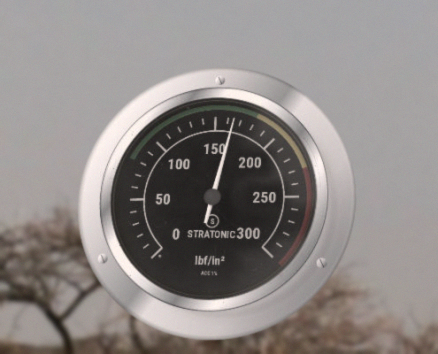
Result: **165** psi
